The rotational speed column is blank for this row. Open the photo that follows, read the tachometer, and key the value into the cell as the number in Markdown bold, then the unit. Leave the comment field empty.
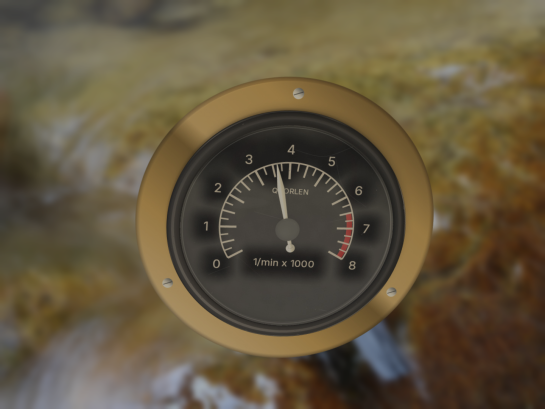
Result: **3625** rpm
